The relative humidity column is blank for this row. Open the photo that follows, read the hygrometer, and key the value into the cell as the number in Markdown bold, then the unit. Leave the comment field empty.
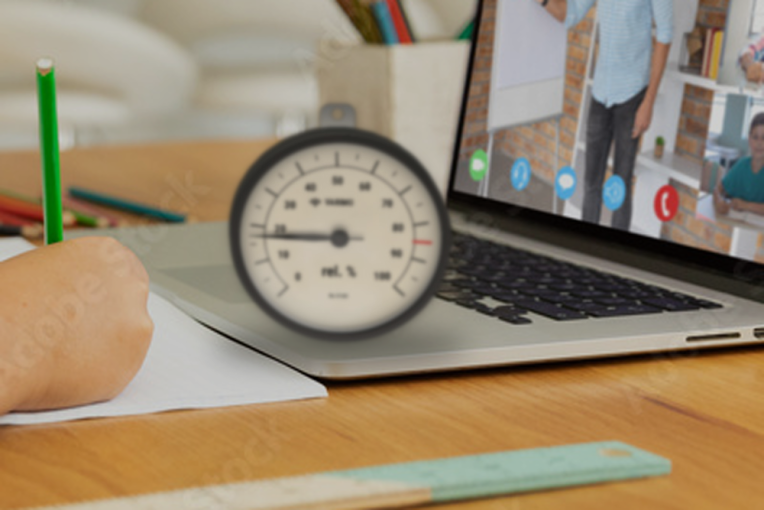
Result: **17.5** %
